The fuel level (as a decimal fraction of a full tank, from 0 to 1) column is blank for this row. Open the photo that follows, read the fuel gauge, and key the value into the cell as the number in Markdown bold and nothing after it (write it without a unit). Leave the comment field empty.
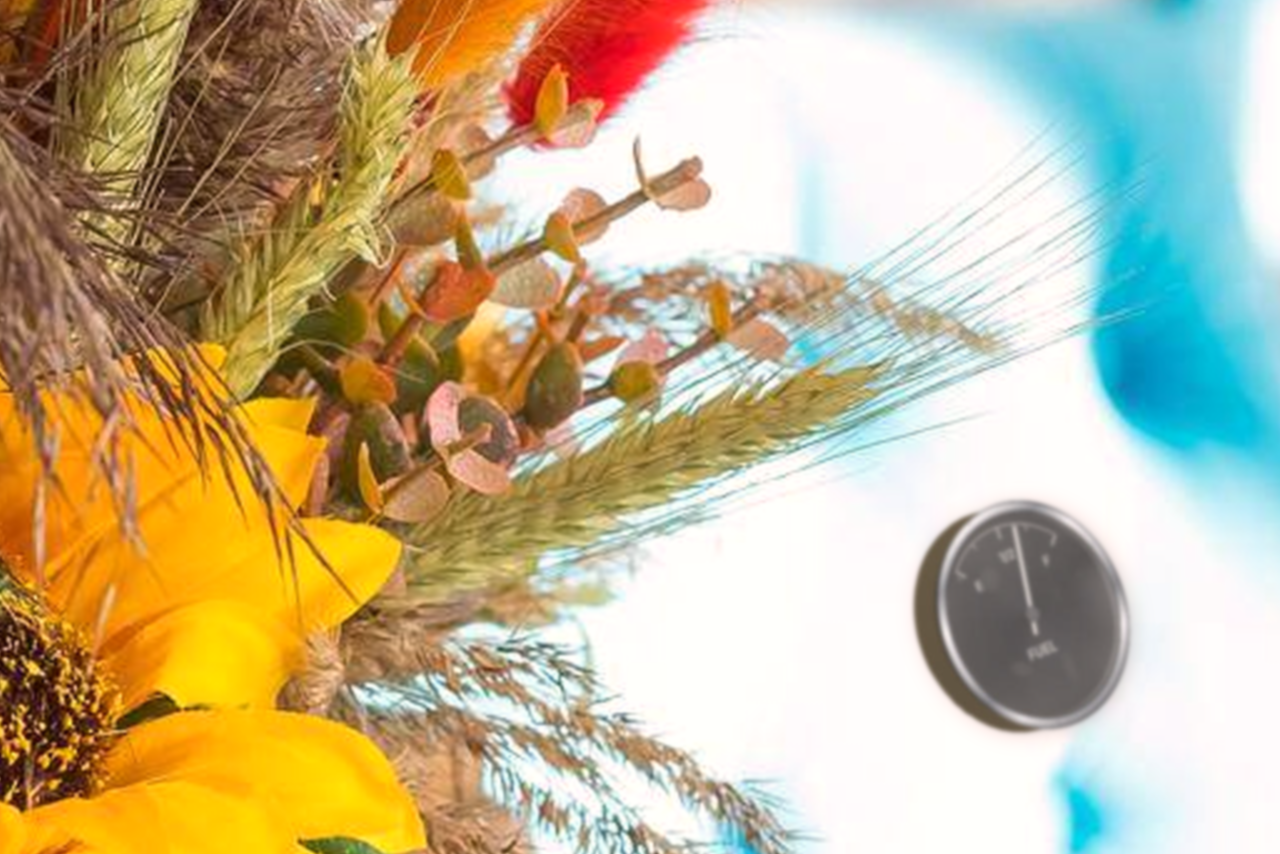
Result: **0.625**
